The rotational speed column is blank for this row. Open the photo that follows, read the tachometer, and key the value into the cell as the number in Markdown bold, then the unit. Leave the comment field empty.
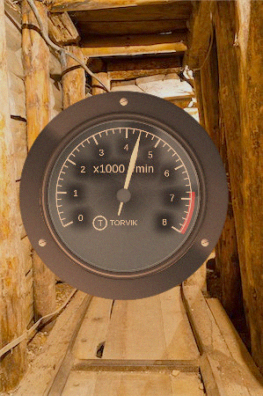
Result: **4400** rpm
